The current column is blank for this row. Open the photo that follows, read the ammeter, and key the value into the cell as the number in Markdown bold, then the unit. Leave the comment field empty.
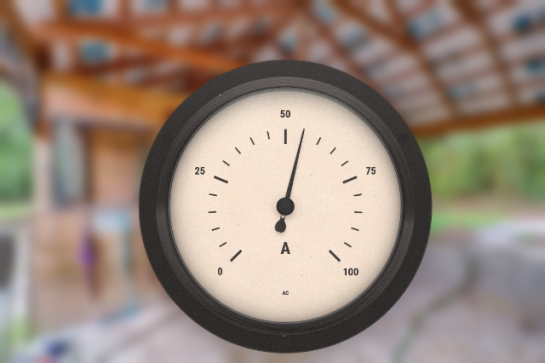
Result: **55** A
